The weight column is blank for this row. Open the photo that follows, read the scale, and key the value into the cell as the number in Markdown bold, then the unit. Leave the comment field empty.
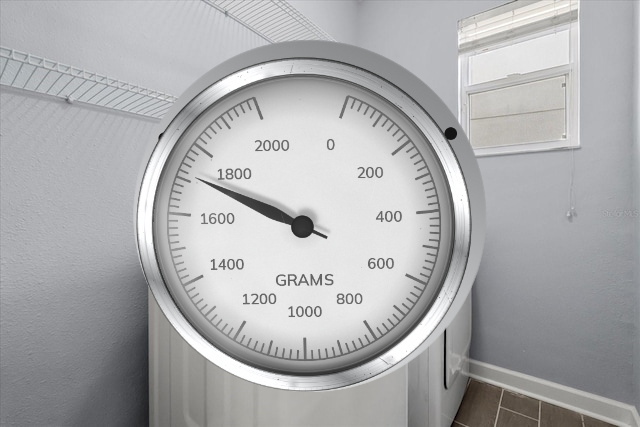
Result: **1720** g
